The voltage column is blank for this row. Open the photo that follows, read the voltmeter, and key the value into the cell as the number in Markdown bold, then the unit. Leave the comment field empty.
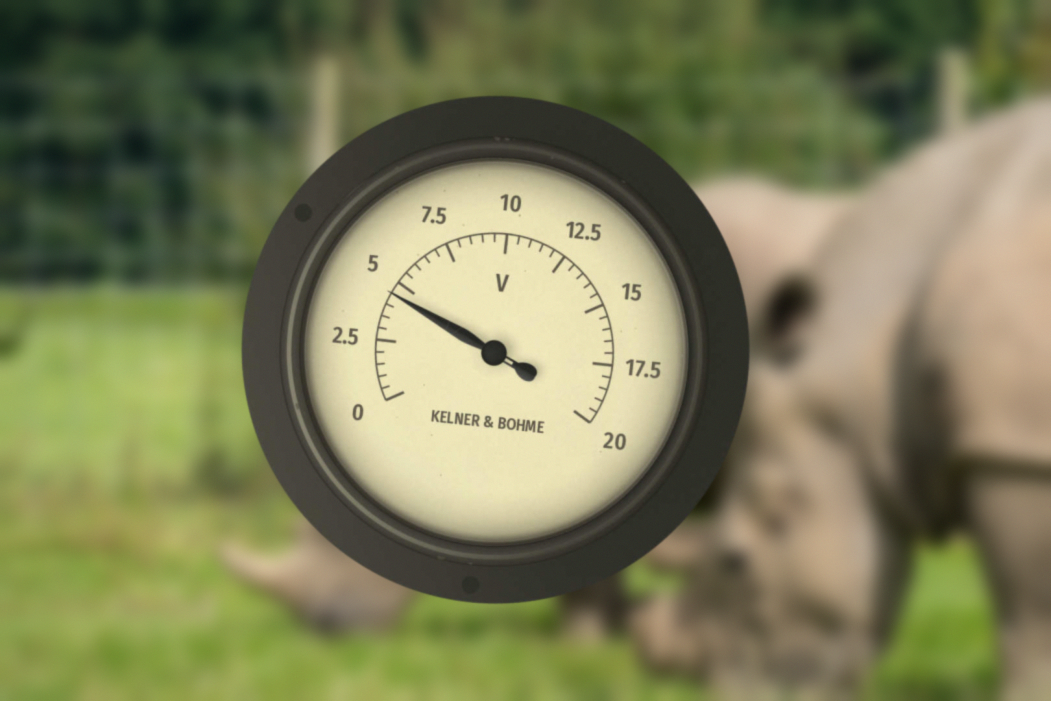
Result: **4.5** V
